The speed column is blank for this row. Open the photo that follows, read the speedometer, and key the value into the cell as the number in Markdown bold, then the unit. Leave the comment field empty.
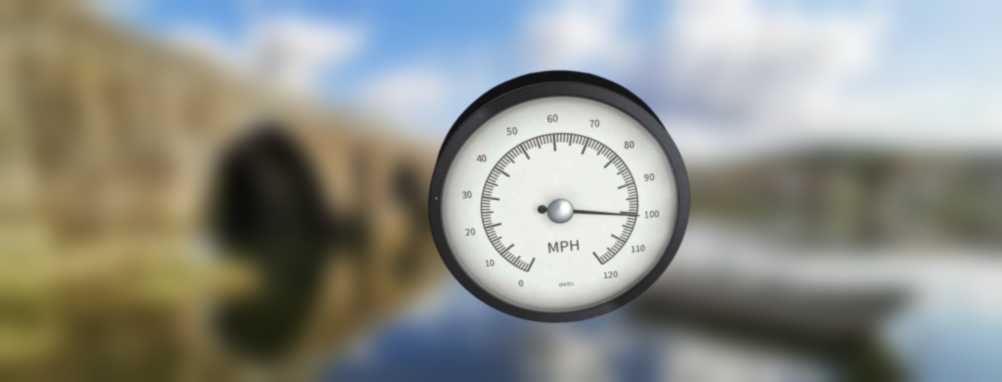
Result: **100** mph
